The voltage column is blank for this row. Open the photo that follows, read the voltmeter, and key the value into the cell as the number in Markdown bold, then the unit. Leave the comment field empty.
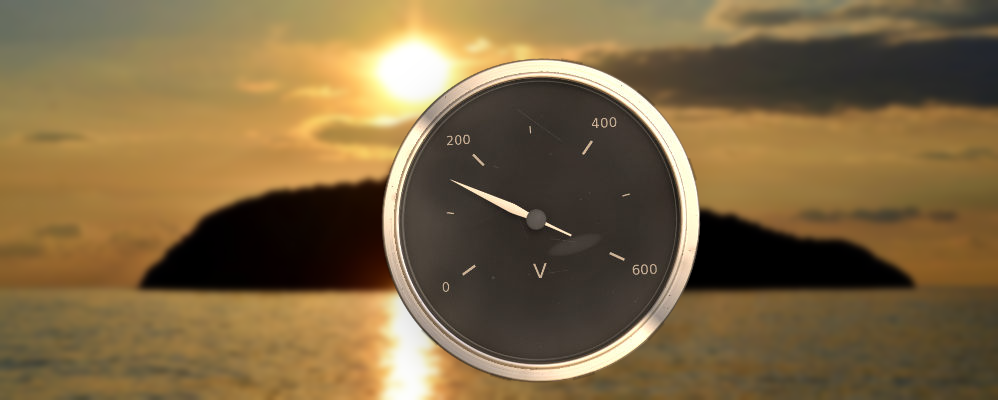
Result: **150** V
